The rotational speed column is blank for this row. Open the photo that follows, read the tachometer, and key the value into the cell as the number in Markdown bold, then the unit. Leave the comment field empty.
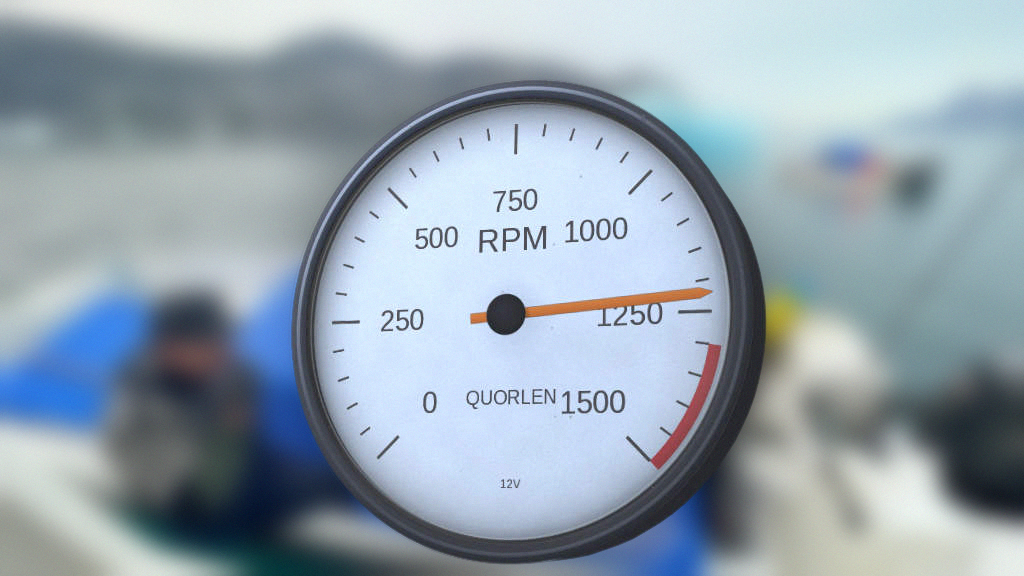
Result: **1225** rpm
